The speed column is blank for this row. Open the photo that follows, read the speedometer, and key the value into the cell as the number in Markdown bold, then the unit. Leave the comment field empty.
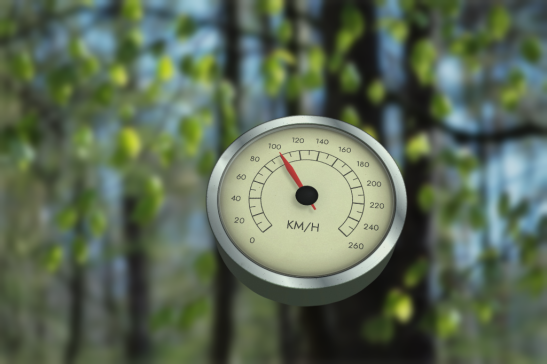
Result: **100** km/h
